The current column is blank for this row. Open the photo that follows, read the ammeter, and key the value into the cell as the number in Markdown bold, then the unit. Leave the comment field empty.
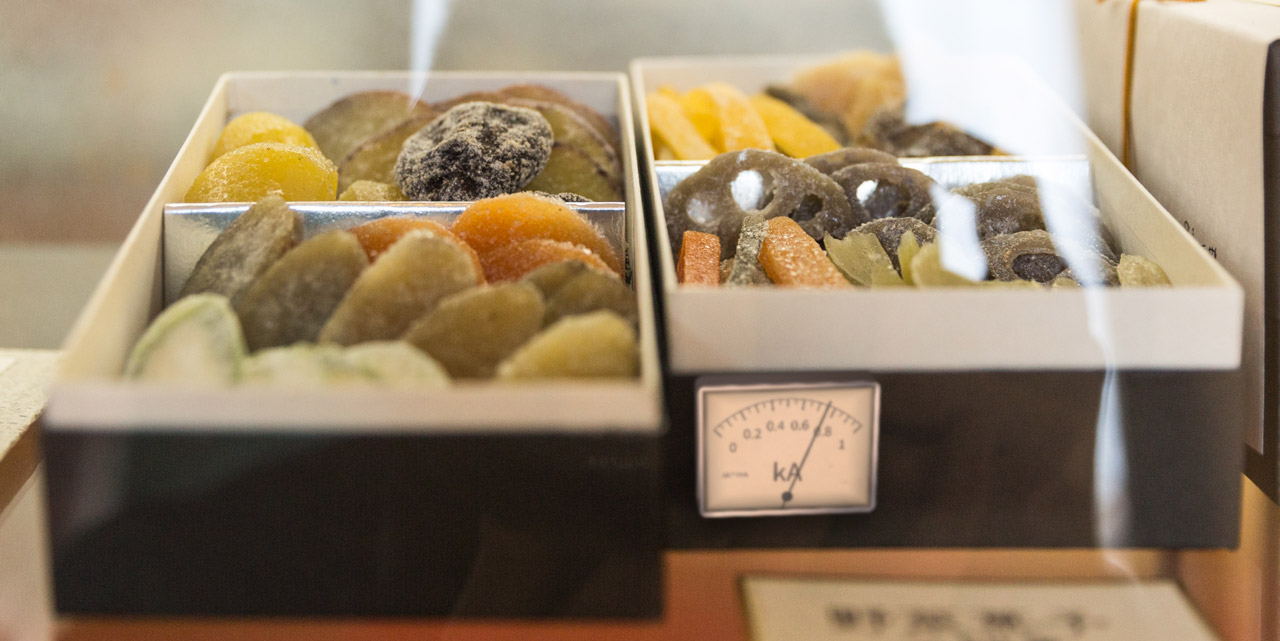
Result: **0.75** kA
